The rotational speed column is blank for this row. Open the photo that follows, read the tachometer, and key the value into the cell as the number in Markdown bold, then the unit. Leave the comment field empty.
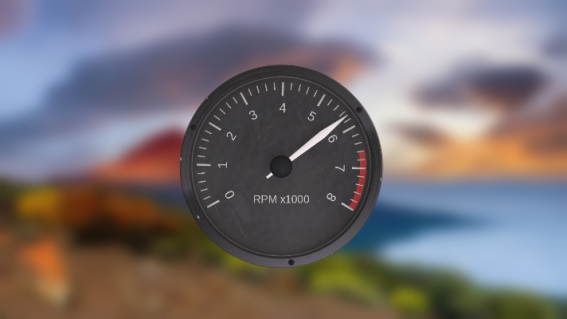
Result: **5700** rpm
